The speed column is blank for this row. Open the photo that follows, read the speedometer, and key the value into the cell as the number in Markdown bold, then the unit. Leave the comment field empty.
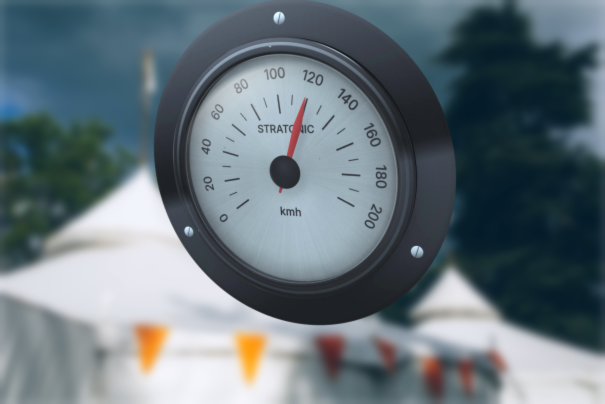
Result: **120** km/h
